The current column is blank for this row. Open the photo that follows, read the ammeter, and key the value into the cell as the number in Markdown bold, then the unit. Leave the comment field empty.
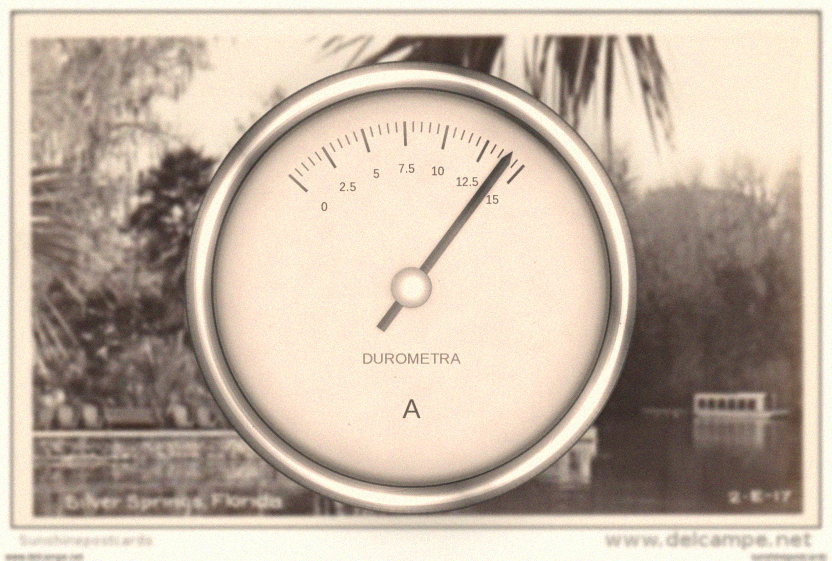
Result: **14** A
